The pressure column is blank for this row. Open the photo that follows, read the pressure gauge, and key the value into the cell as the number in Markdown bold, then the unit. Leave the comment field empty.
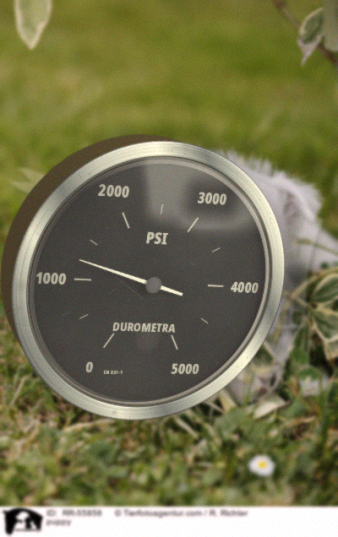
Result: **1250** psi
